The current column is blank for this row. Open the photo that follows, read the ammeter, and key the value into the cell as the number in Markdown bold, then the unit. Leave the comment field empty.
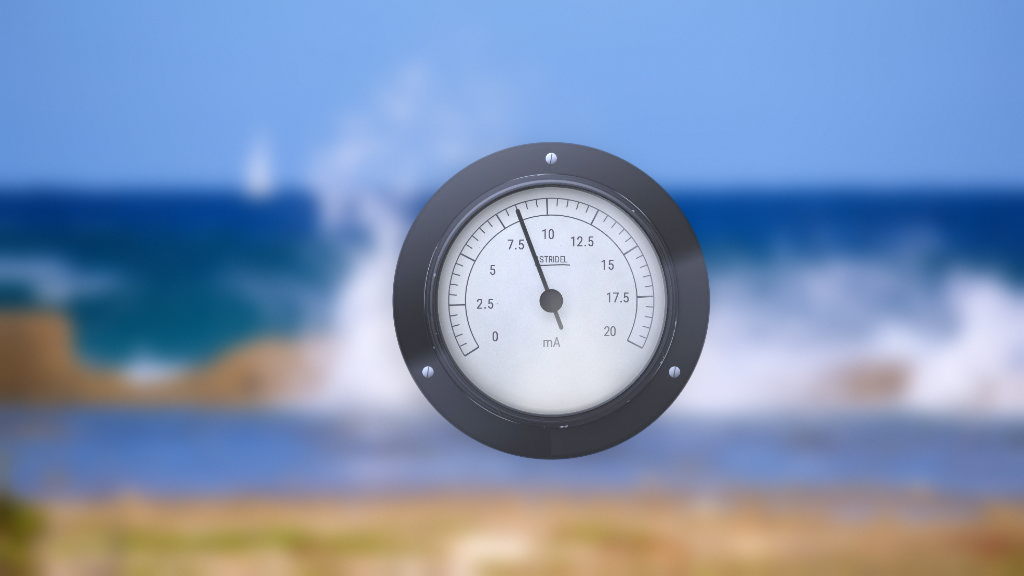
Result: **8.5** mA
